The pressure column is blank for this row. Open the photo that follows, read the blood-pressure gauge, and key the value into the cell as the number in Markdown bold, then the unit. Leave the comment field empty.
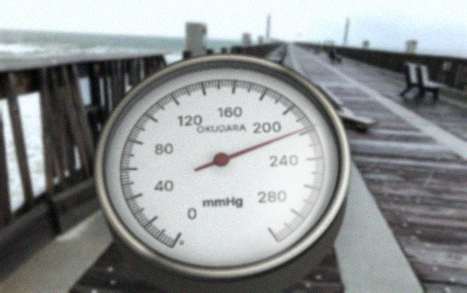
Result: **220** mmHg
